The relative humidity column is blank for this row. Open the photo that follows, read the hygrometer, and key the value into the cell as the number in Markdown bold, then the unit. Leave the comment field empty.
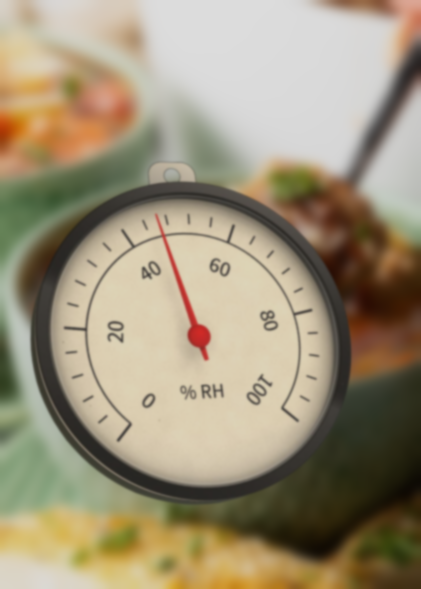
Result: **46** %
